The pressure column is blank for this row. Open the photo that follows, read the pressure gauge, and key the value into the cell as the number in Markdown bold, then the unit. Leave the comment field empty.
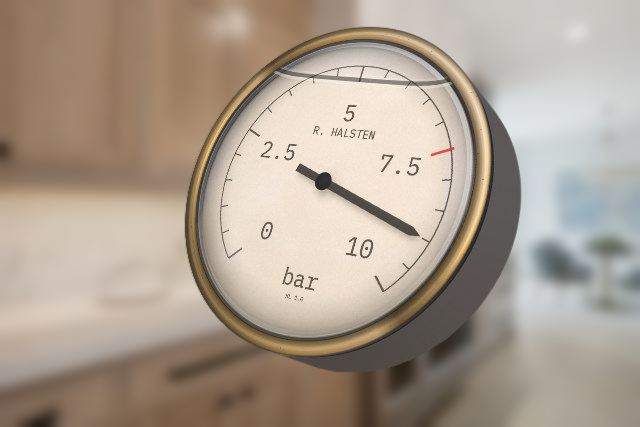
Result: **9** bar
